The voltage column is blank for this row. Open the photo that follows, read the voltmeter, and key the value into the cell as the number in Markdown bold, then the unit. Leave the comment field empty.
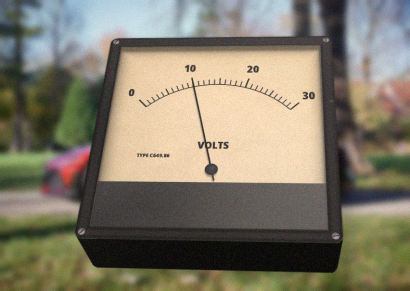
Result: **10** V
